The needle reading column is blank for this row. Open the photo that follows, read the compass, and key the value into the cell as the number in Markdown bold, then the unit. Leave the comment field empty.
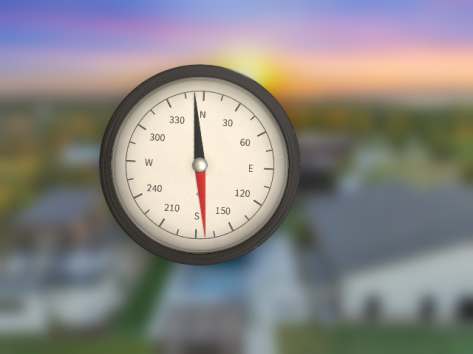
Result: **172.5** °
